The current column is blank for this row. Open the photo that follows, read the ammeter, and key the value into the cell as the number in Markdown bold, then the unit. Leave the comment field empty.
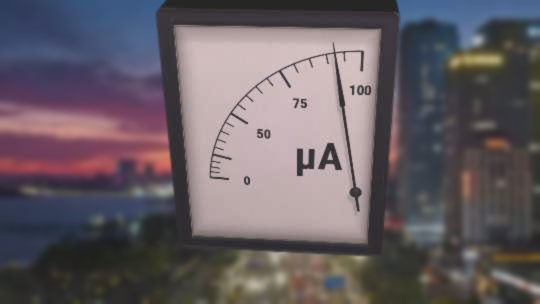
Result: **92.5** µA
